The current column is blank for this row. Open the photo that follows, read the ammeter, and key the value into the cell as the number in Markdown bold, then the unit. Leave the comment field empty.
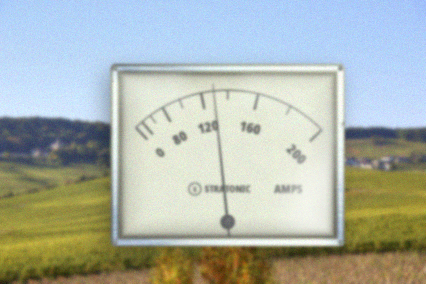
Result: **130** A
